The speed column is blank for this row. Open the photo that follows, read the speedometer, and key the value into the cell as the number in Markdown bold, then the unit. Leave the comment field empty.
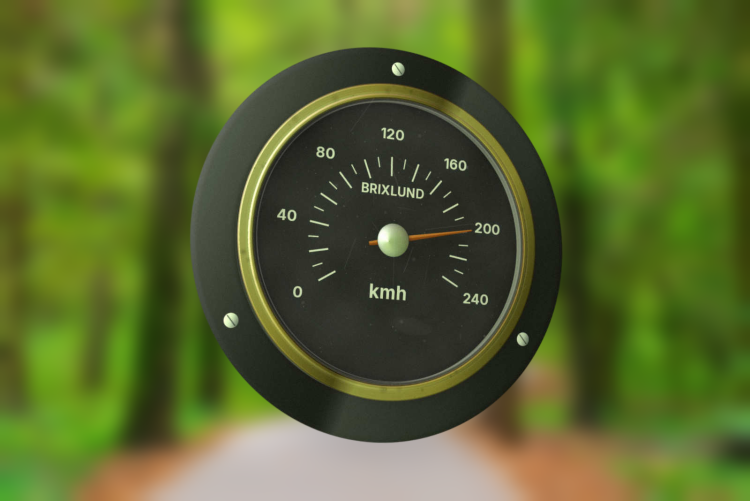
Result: **200** km/h
